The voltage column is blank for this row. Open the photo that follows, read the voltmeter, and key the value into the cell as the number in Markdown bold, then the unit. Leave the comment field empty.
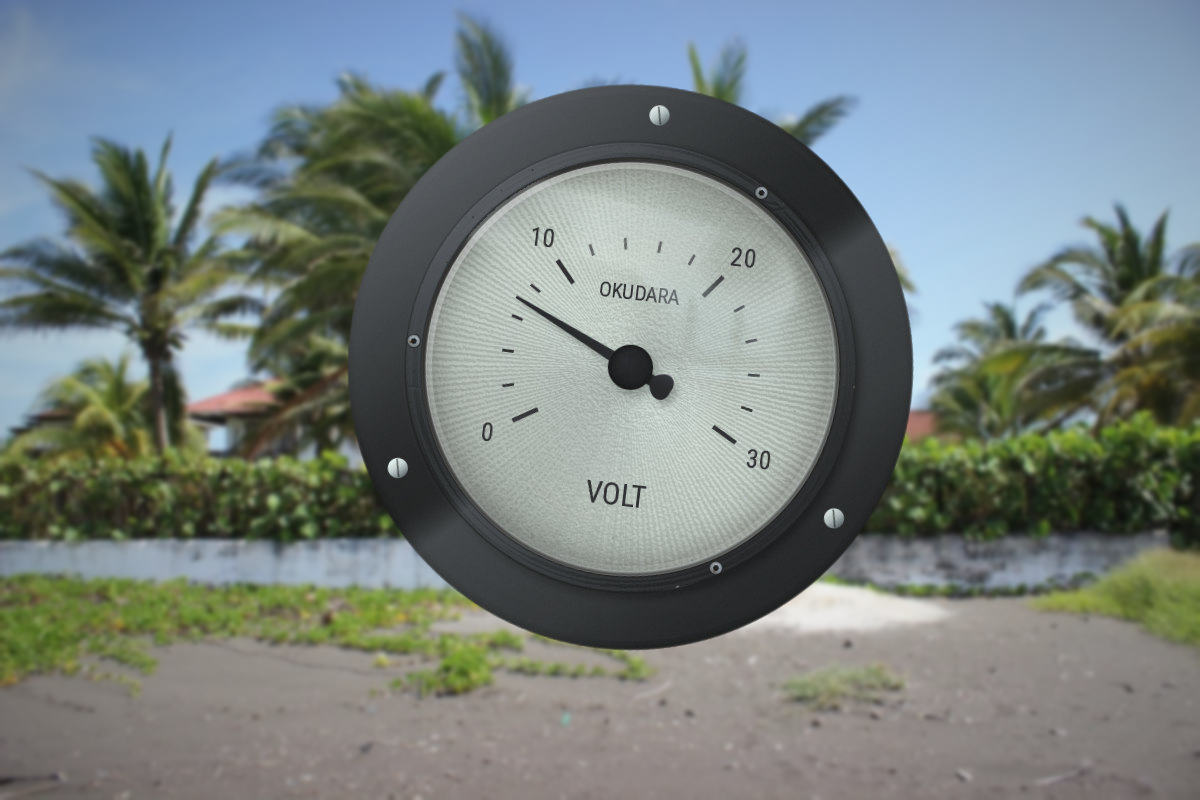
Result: **7** V
